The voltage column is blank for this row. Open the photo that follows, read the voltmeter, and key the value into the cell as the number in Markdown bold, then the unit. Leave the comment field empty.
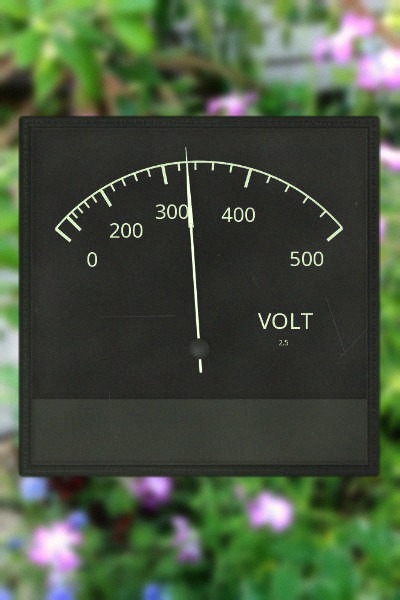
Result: **330** V
